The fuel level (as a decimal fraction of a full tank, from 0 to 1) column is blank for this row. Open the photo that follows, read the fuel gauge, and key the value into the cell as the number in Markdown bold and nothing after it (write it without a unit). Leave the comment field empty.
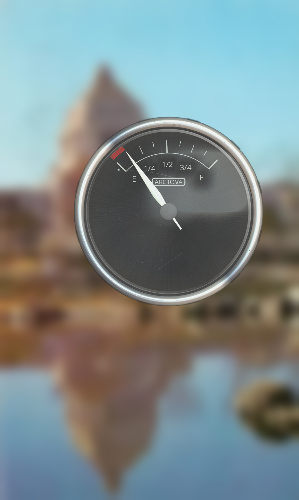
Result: **0.125**
